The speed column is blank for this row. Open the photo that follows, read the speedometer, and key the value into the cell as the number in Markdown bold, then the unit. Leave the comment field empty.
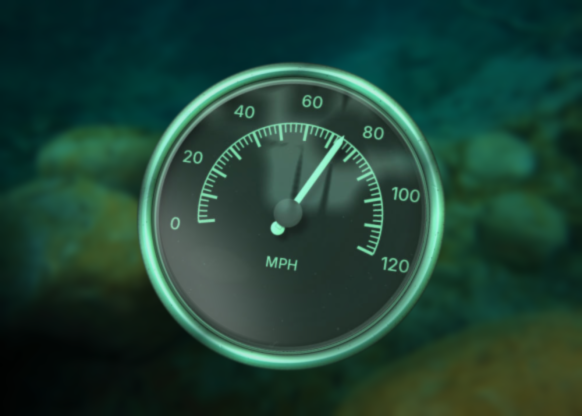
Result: **74** mph
